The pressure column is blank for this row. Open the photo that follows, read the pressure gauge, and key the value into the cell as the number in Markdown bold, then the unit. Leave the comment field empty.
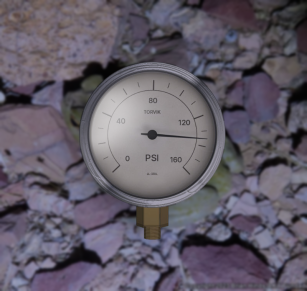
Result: **135** psi
